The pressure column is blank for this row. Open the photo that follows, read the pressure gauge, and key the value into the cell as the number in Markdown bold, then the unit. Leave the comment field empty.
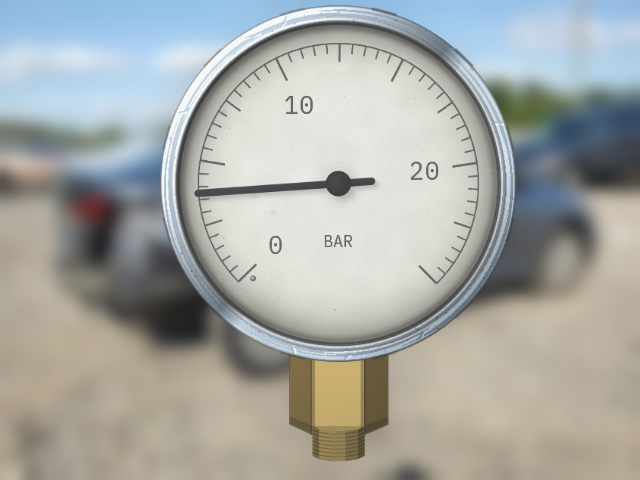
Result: **3.75** bar
